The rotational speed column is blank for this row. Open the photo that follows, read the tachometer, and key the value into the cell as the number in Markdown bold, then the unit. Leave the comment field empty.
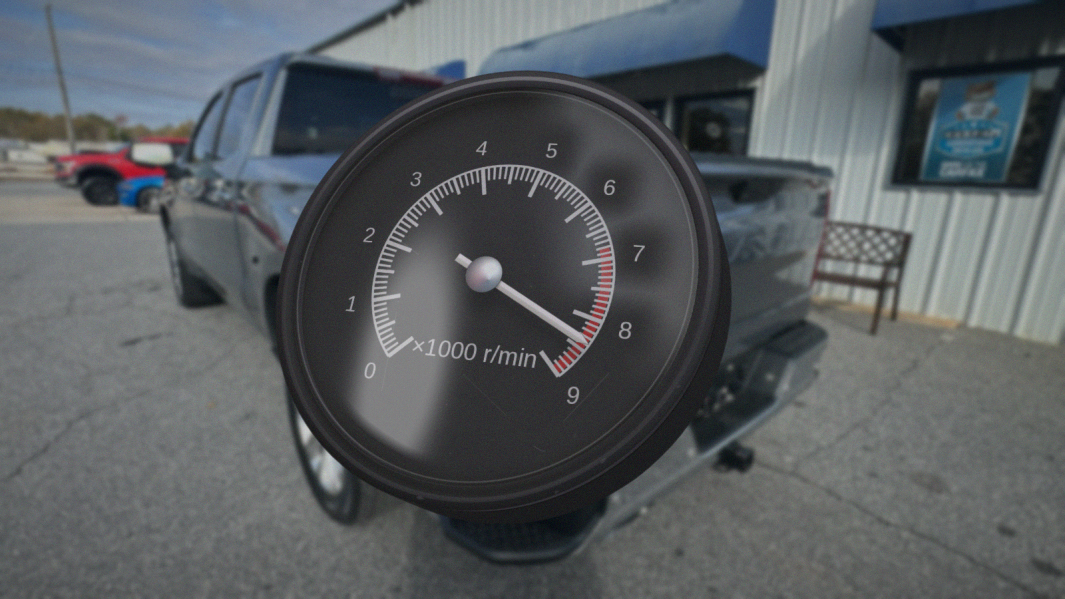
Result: **8400** rpm
